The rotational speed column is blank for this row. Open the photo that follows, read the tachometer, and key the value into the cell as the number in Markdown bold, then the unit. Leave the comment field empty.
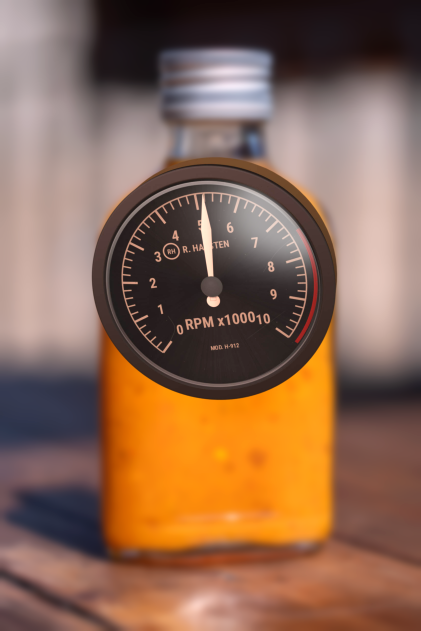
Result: **5200** rpm
